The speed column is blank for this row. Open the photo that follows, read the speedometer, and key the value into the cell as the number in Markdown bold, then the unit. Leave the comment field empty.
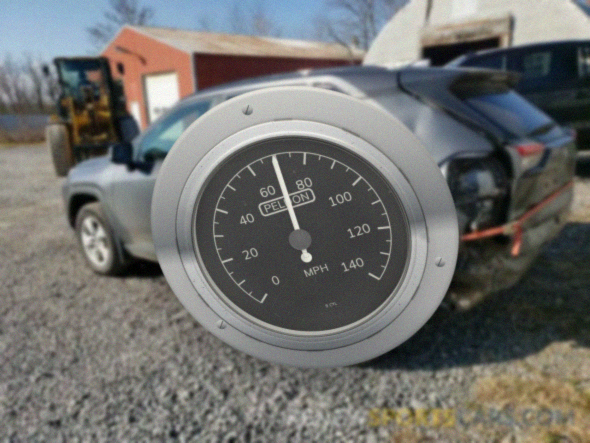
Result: **70** mph
